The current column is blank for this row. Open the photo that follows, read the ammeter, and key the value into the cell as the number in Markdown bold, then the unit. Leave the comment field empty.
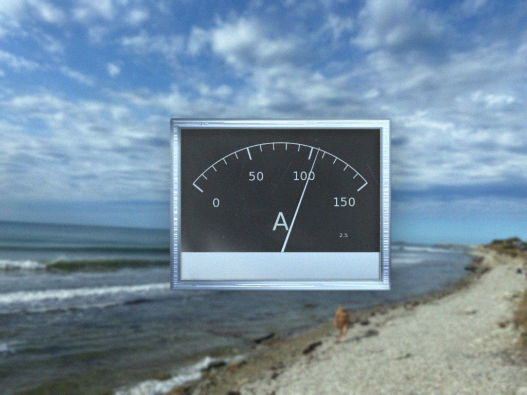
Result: **105** A
